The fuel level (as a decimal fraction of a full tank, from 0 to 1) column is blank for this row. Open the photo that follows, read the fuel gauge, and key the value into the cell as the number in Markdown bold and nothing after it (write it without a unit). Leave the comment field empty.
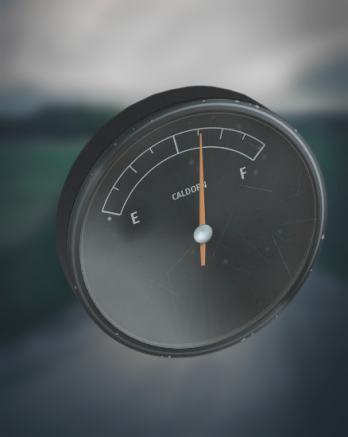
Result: **0.625**
